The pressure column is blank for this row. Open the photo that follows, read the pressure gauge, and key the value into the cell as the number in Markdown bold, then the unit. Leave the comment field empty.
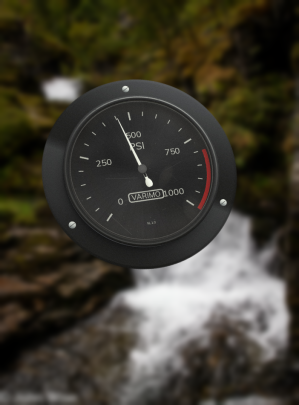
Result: **450** psi
